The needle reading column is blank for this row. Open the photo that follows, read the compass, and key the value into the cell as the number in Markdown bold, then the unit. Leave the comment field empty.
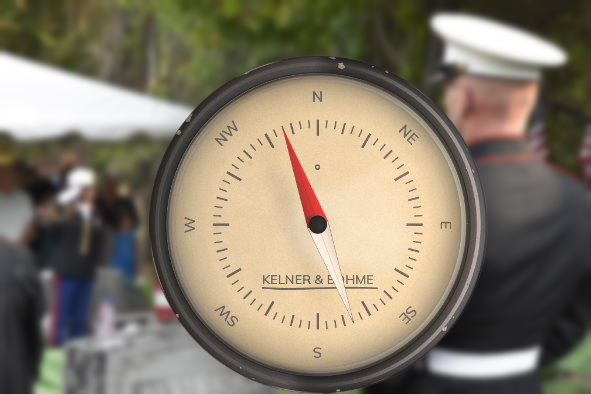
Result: **340** °
